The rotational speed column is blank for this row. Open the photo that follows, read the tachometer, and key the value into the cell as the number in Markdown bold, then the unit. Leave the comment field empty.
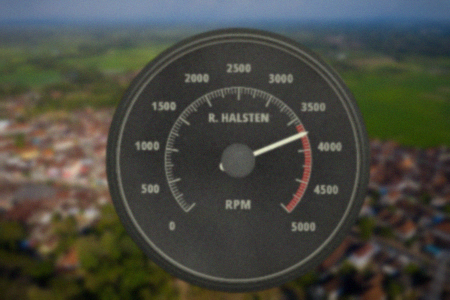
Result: **3750** rpm
